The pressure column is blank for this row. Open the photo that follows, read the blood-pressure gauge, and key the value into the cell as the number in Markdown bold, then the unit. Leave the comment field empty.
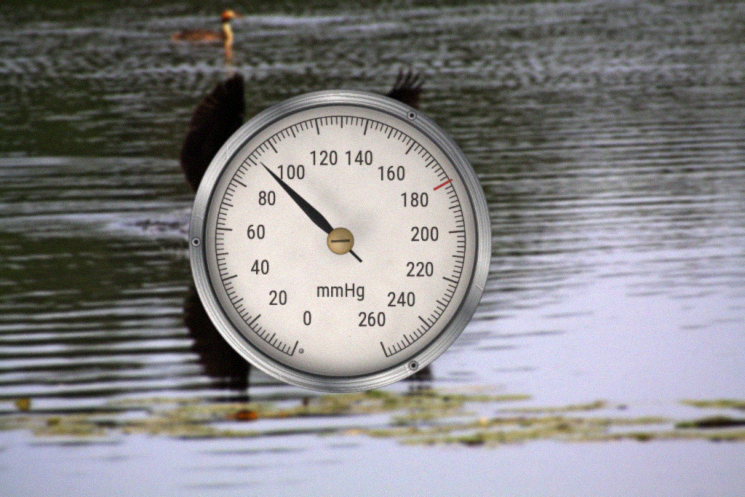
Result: **92** mmHg
